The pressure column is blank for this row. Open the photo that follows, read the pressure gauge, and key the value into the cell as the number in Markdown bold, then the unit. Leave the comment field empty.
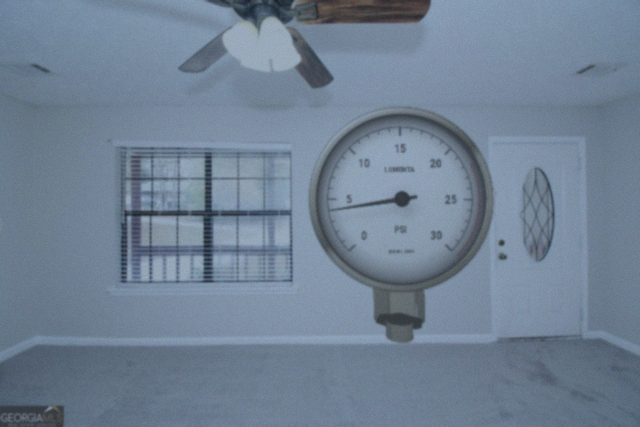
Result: **4** psi
